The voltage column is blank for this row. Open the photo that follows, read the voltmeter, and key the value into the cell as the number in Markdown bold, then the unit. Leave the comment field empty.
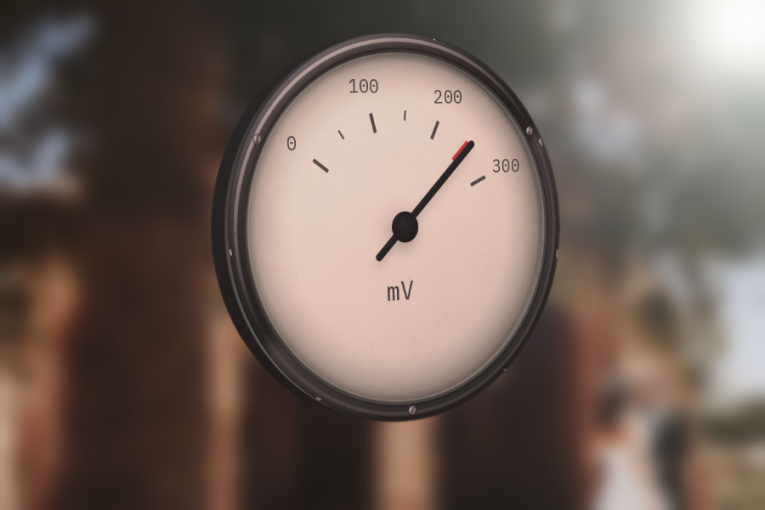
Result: **250** mV
